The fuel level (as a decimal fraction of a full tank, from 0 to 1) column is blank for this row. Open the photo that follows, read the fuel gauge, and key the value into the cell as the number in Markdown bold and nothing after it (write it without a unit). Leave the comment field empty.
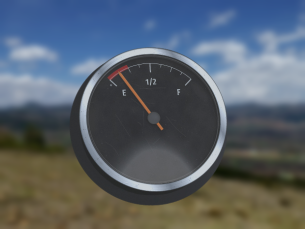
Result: **0.125**
